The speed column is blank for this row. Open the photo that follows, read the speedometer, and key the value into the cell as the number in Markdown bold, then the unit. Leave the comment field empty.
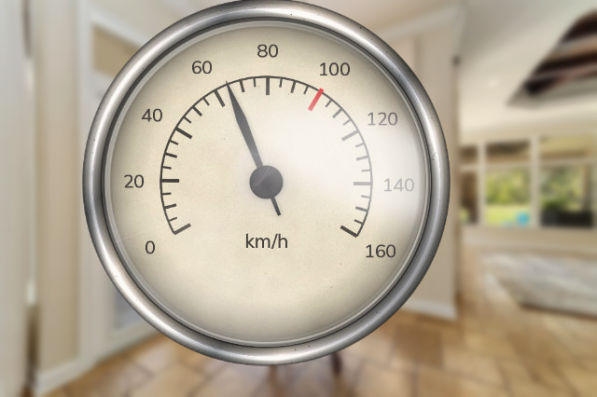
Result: **65** km/h
